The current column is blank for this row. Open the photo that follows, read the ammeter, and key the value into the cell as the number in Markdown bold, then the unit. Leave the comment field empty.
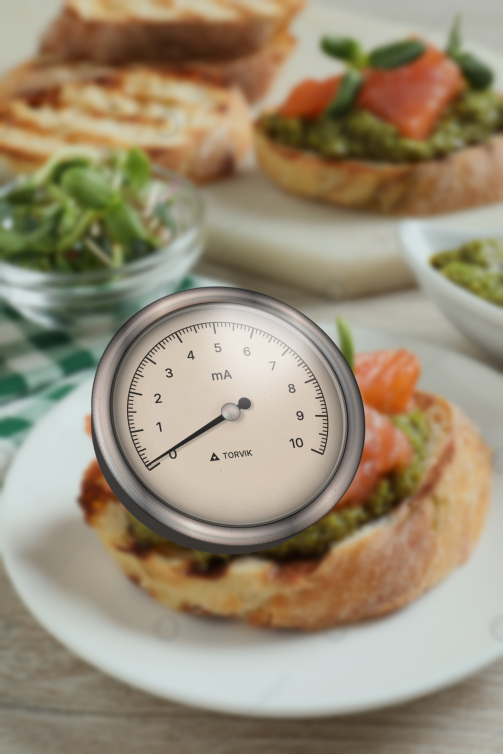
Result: **0.1** mA
